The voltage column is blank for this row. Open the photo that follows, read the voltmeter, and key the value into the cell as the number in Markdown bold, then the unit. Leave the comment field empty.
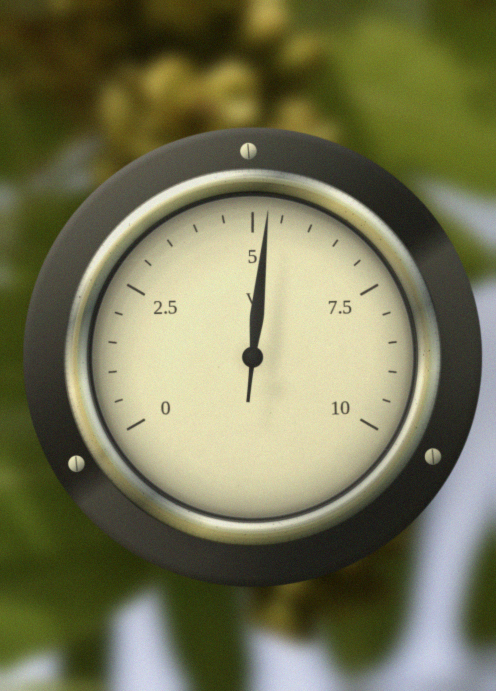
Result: **5.25** V
